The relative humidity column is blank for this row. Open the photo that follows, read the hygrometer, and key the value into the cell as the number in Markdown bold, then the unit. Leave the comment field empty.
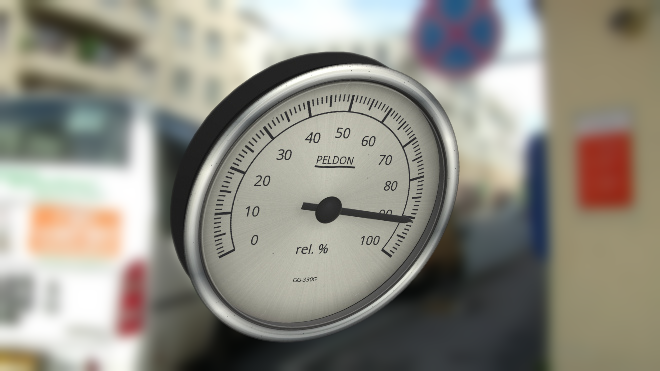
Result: **90** %
